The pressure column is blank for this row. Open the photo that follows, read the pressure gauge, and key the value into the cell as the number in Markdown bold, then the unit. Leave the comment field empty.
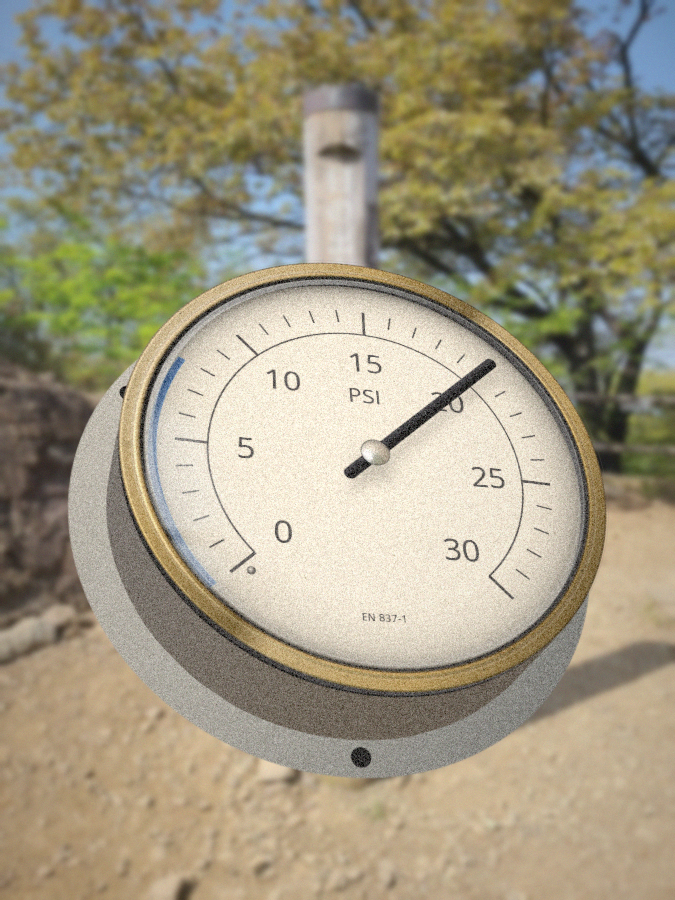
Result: **20** psi
